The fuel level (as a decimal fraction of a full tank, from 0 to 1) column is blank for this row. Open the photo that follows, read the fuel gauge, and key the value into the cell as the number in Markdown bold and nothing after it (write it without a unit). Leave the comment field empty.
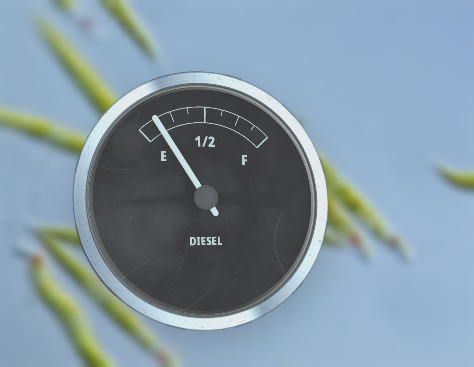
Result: **0.125**
